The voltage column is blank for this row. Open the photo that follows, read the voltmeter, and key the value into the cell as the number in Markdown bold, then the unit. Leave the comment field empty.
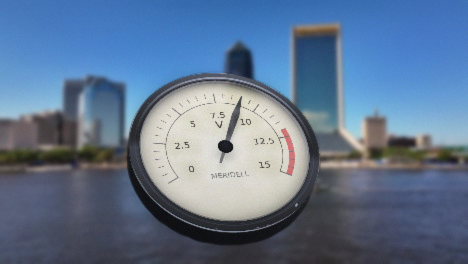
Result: **9** V
